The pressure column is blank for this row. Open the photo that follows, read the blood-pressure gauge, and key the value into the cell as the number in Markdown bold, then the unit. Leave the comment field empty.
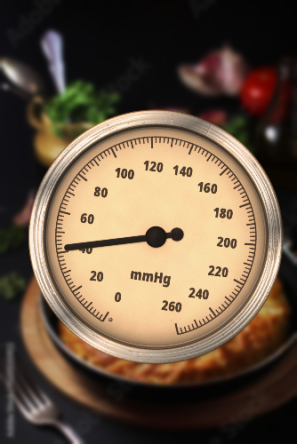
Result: **42** mmHg
